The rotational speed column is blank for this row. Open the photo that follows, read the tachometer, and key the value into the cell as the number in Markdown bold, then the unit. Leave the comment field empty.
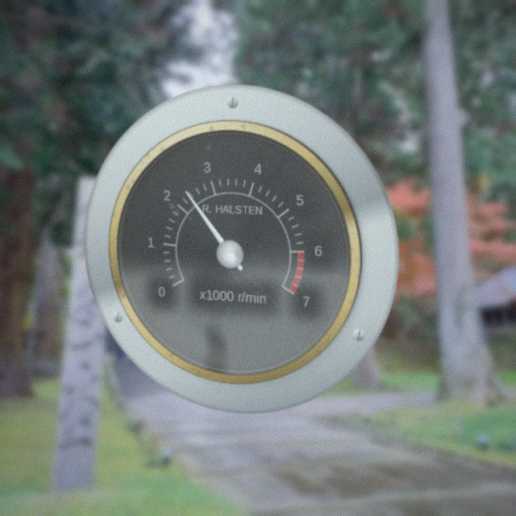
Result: **2400** rpm
